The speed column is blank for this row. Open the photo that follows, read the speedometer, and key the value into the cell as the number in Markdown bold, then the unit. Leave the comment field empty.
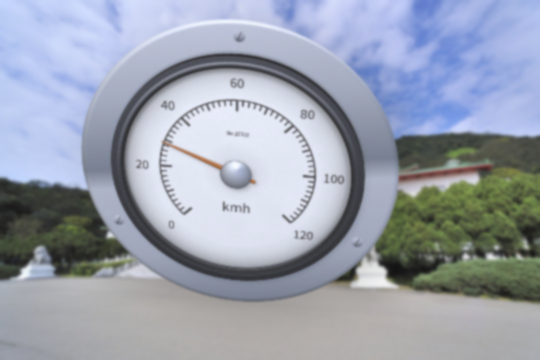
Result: **30** km/h
